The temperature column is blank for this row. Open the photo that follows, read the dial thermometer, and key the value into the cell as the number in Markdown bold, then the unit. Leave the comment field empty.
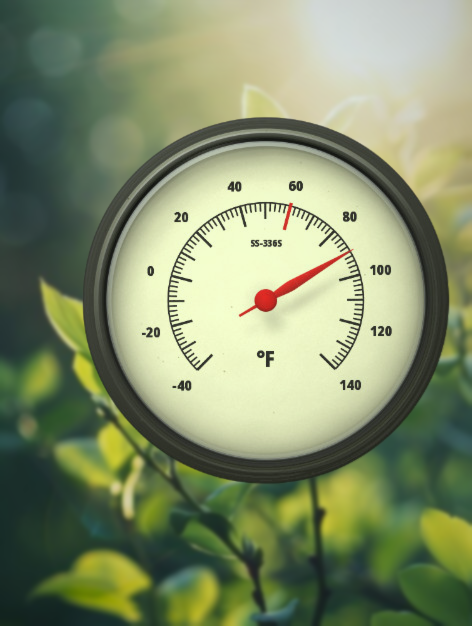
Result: **90** °F
